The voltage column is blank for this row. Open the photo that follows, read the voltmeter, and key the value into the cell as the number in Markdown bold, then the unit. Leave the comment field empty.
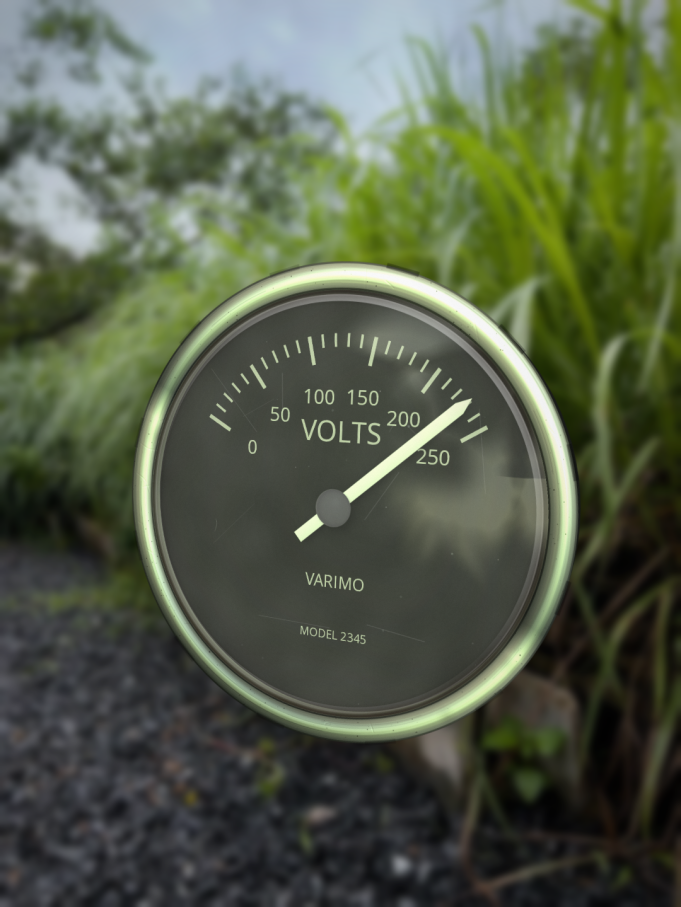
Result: **230** V
